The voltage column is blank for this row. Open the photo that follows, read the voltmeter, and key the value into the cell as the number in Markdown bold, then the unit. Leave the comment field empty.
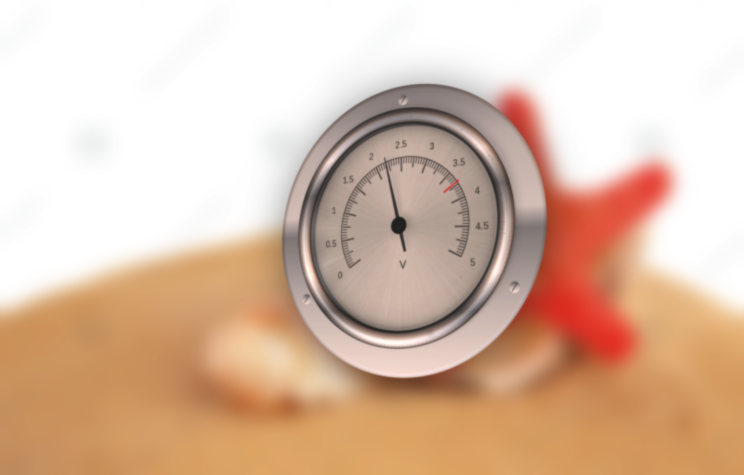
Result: **2.25** V
